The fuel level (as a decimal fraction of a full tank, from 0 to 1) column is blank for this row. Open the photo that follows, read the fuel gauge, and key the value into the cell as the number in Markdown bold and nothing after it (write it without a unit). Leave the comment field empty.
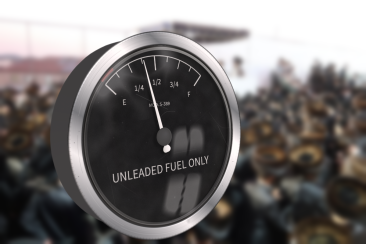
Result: **0.375**
